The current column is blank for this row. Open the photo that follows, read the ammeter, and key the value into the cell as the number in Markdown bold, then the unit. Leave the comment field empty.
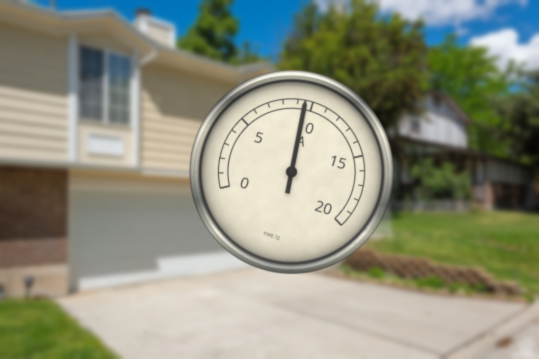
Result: **9.5** A
